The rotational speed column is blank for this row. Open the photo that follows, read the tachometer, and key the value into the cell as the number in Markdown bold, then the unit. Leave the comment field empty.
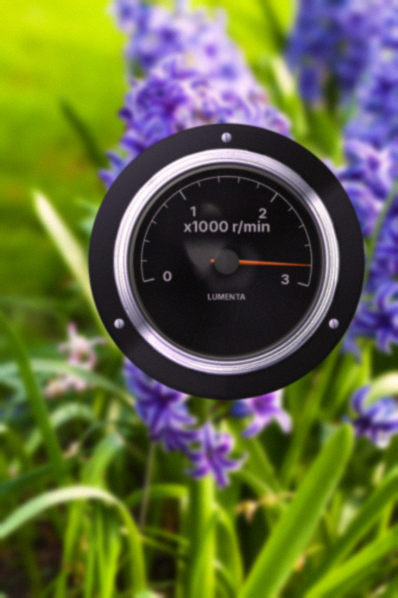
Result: **2800** rpm
